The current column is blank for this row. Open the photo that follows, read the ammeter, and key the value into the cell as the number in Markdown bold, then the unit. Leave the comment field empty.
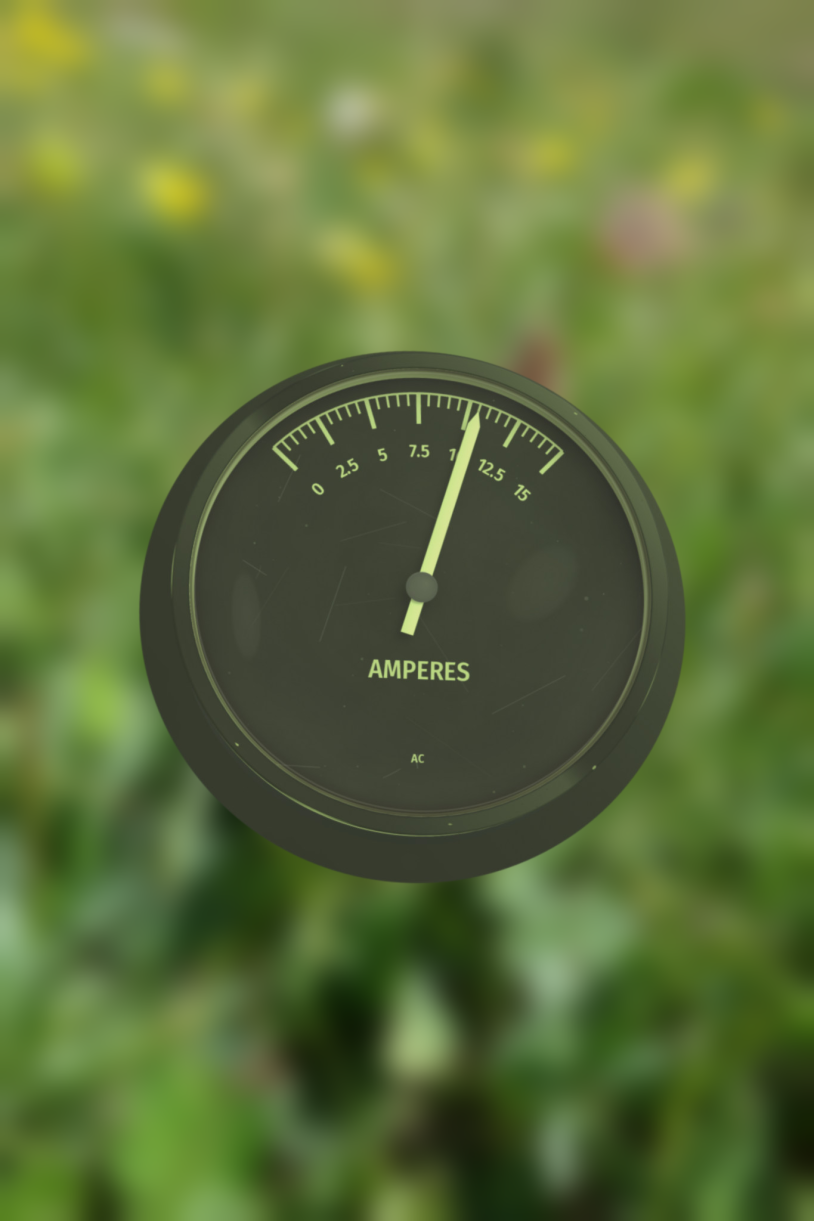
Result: **10.5** A
